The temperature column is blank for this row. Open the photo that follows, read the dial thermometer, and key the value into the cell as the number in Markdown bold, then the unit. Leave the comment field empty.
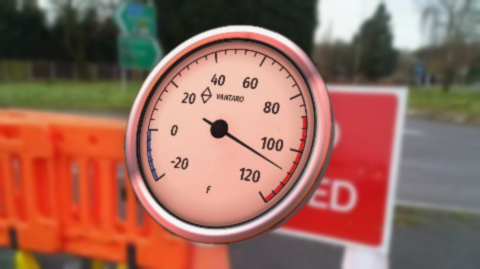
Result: **108** °F
